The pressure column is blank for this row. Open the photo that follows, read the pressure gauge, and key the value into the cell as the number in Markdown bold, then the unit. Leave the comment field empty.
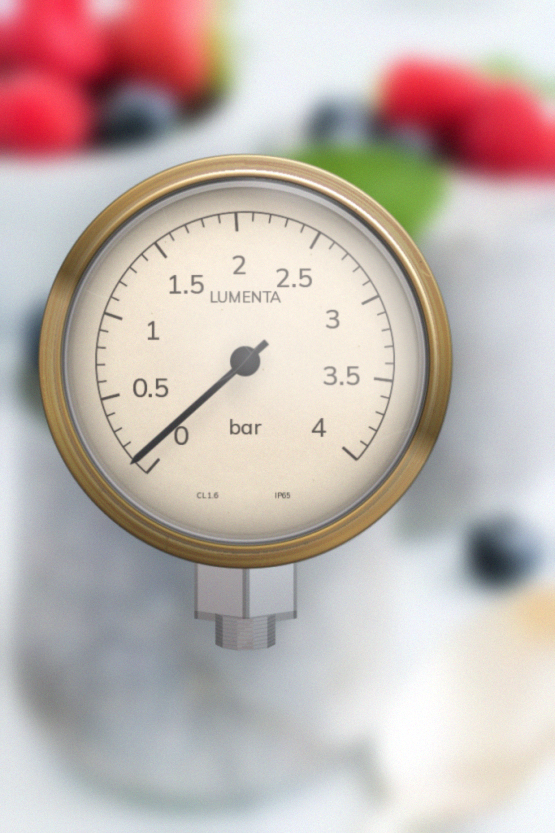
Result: **0.1** bar
